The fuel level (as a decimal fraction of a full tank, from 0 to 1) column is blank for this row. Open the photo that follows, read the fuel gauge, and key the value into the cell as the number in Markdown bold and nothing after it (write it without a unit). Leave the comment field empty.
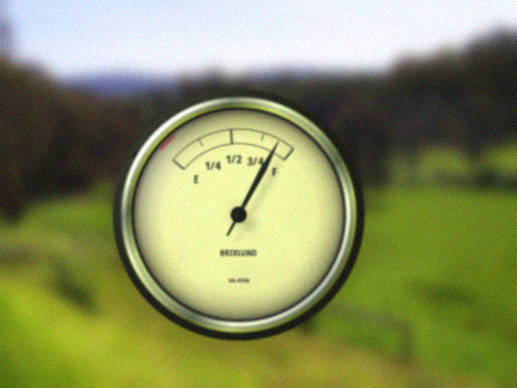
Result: **0.875**
